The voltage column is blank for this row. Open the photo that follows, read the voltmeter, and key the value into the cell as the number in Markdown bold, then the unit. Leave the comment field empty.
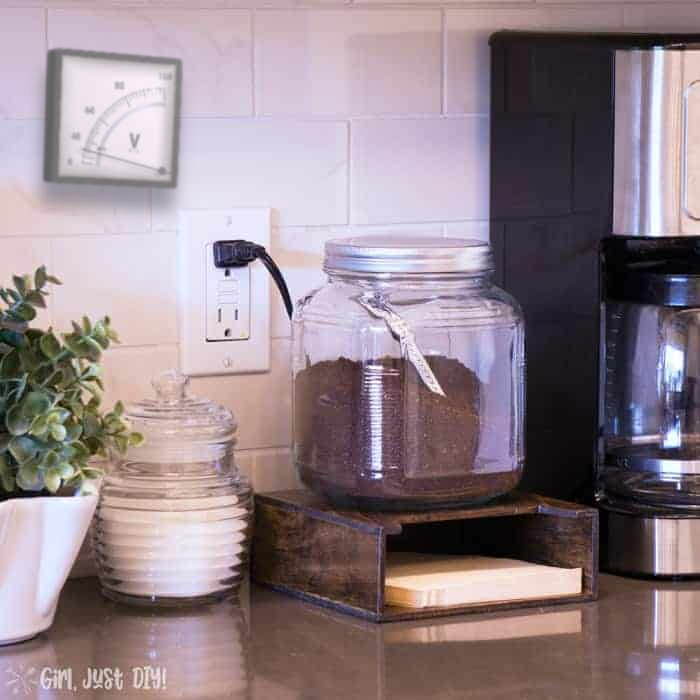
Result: **30** V
